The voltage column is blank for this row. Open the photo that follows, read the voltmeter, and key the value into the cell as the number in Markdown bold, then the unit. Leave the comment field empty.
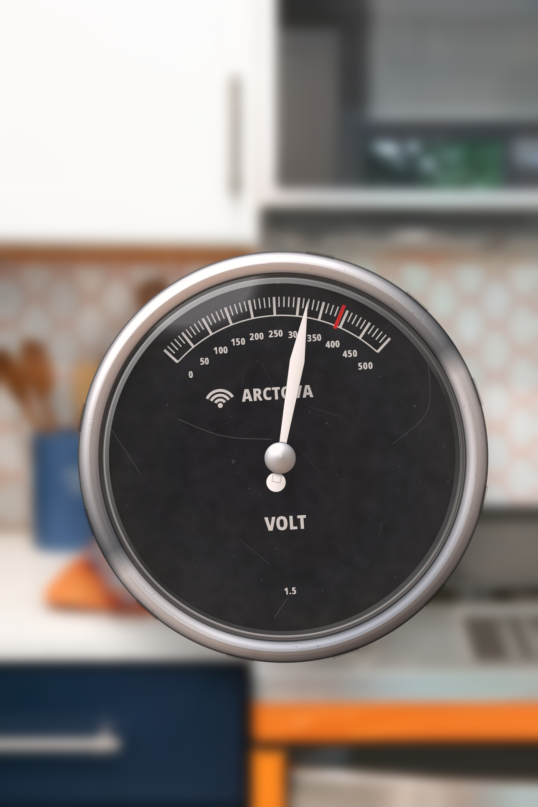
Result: **320** V
